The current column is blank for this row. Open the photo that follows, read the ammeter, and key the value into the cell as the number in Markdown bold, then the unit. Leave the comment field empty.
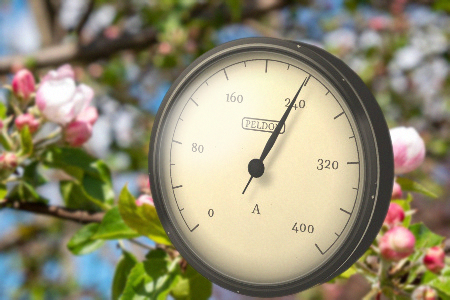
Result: **240** A
